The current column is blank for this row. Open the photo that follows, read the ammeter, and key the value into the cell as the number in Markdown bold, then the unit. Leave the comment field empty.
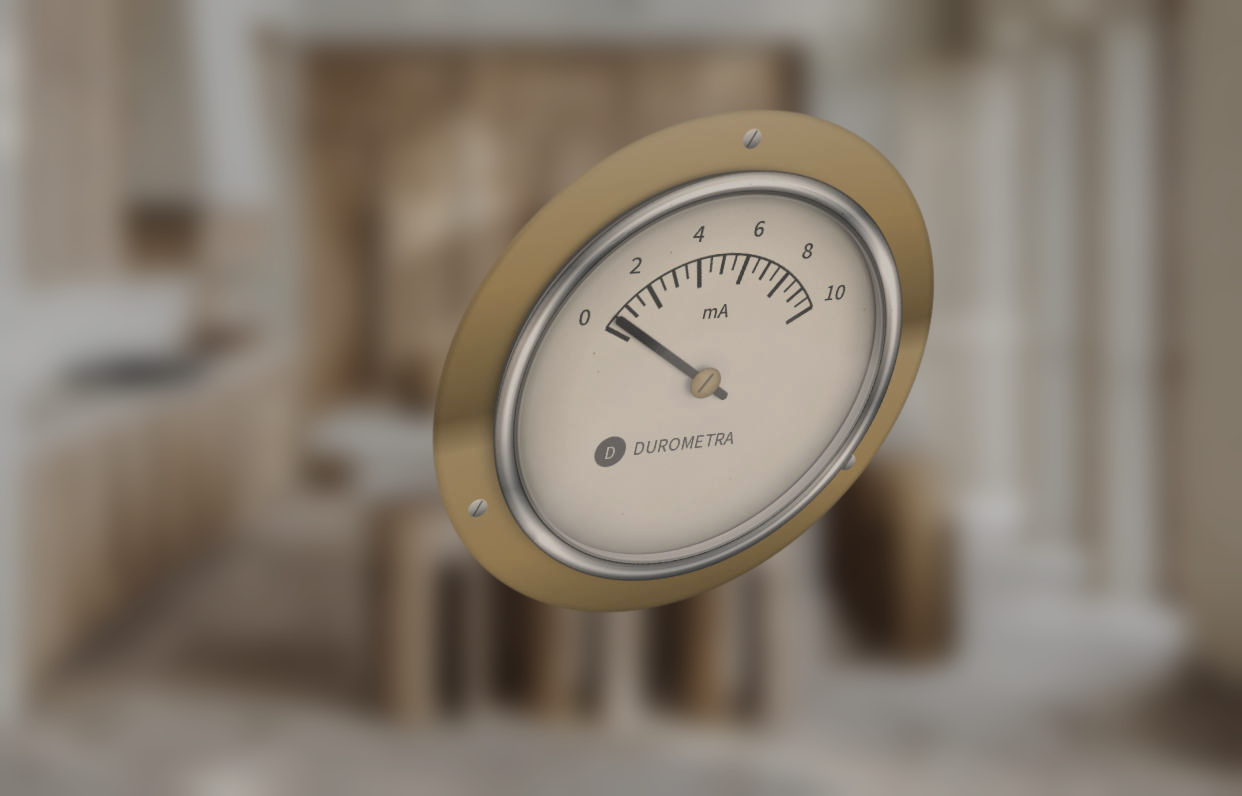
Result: **0.5** mA
